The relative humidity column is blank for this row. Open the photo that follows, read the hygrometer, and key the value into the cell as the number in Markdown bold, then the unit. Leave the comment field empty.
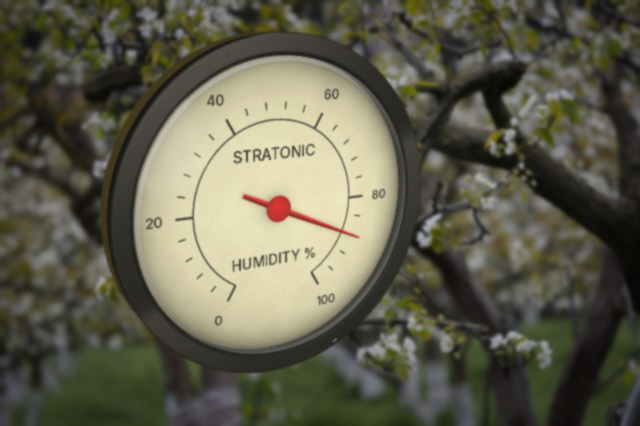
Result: **88** %
